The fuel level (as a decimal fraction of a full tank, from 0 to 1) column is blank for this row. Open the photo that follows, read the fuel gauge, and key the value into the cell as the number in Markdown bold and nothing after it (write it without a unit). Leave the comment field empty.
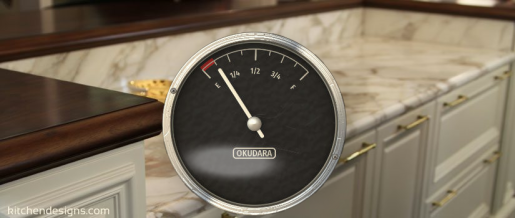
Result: **0.125**
